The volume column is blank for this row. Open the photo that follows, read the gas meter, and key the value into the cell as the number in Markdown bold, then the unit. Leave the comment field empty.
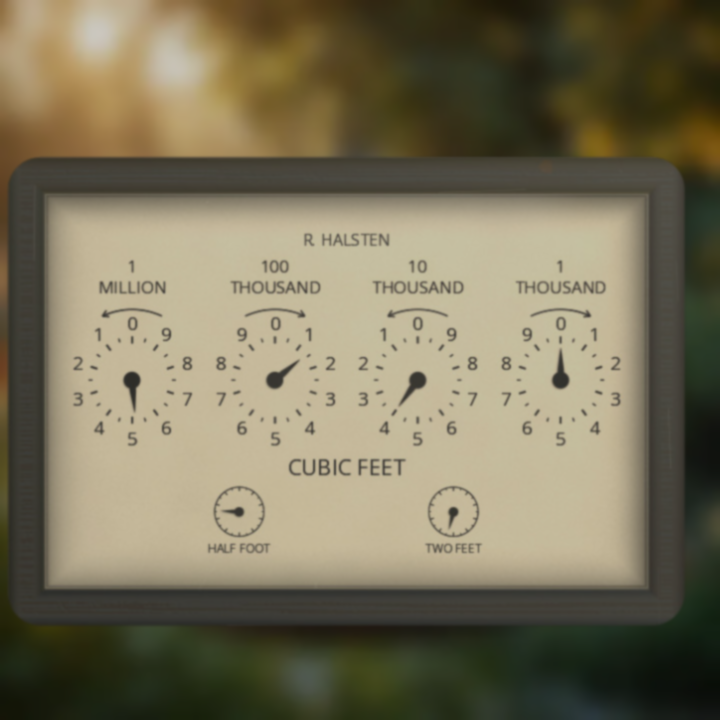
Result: **514000** ft³
